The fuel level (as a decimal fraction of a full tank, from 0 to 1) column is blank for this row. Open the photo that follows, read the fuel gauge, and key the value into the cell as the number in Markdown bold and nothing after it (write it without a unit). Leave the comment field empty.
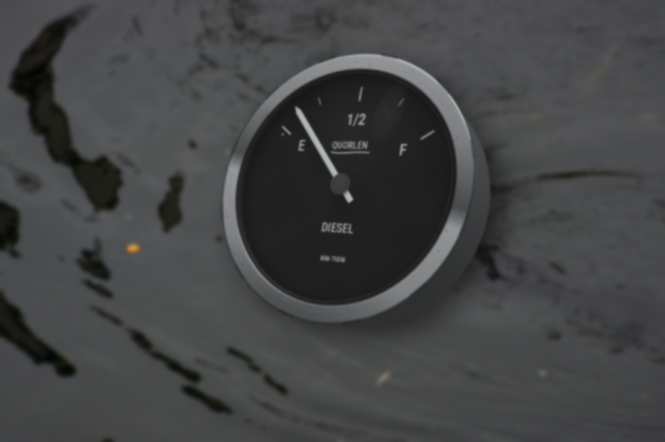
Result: **0.125**
